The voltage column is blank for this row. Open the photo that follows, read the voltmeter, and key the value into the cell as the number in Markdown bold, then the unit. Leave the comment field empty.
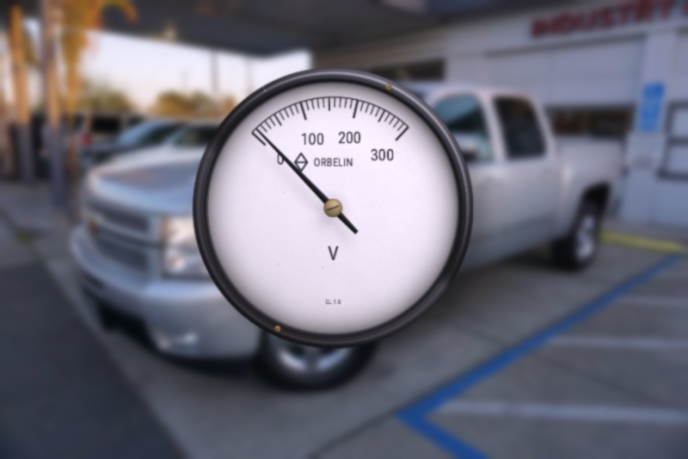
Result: **10** V
